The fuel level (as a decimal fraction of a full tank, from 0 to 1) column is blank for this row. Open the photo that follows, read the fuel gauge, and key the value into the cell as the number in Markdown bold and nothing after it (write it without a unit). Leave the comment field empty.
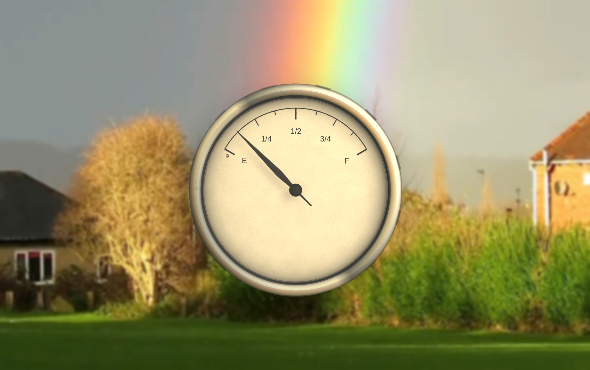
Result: **0.125**
